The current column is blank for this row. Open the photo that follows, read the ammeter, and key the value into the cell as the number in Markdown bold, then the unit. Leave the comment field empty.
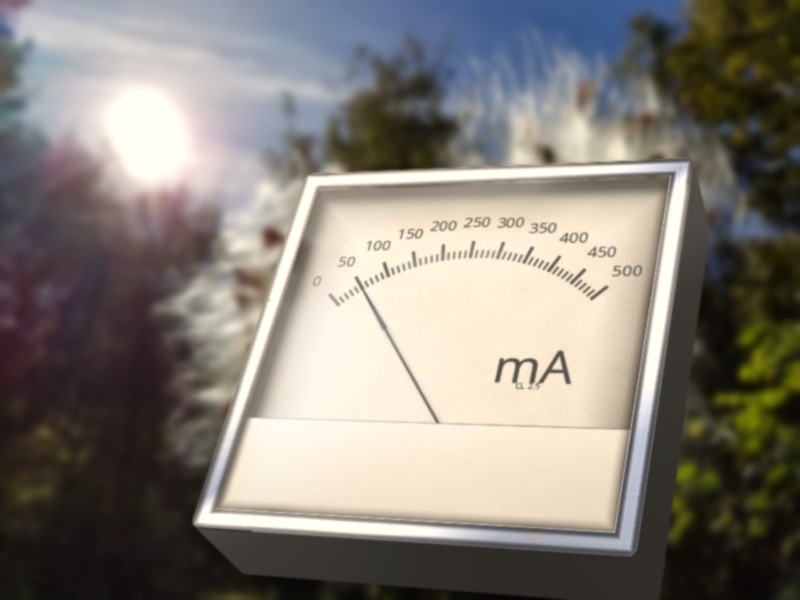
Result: **50** mA
